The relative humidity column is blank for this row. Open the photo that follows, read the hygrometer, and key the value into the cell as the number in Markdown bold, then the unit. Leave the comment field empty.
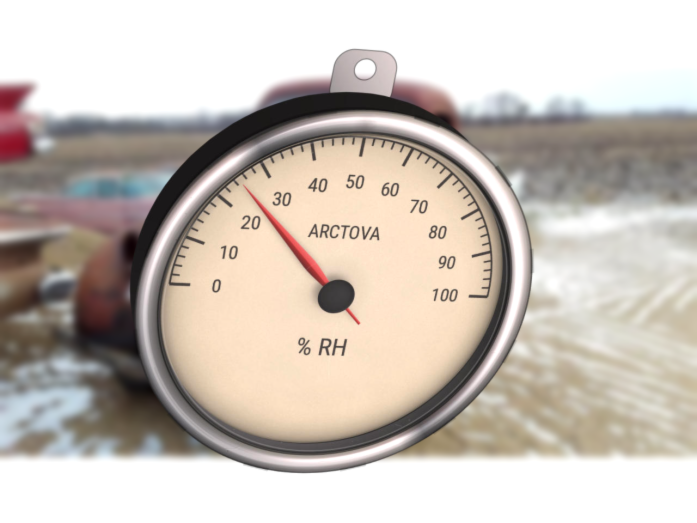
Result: **25** %
